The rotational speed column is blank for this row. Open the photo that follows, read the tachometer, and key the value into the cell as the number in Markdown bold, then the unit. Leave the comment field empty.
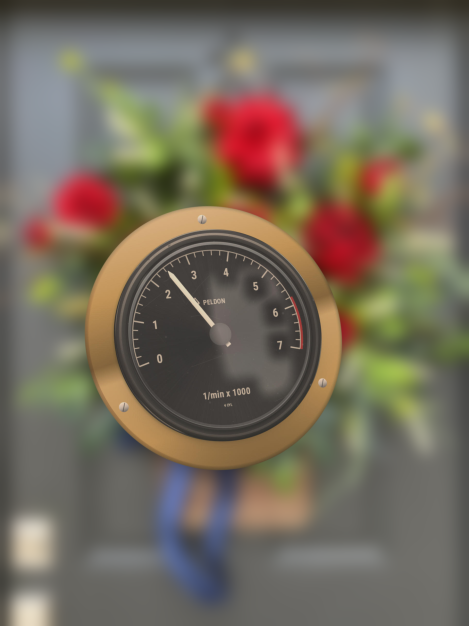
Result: **2400** rpm
